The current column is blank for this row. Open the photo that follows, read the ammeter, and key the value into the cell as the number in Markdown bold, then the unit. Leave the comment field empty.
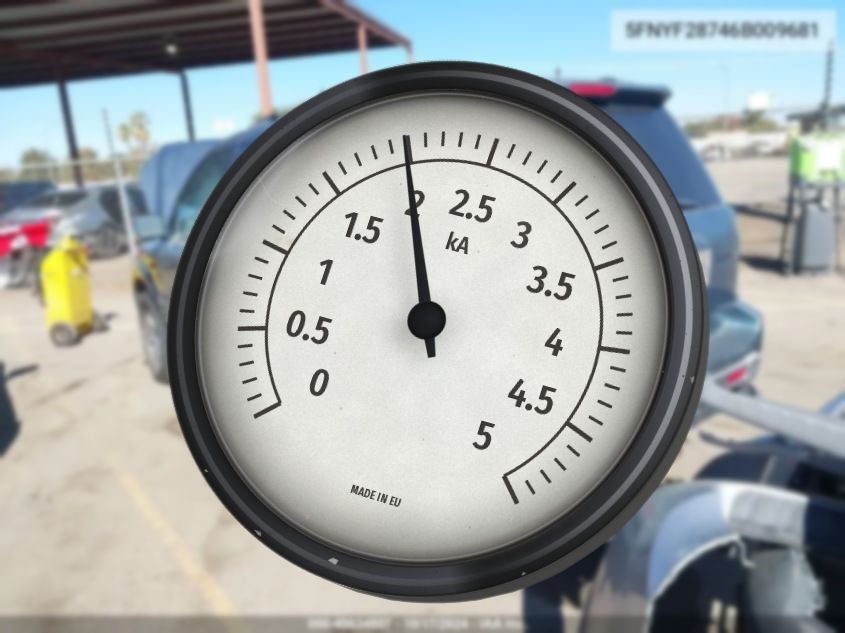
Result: **2** kA
